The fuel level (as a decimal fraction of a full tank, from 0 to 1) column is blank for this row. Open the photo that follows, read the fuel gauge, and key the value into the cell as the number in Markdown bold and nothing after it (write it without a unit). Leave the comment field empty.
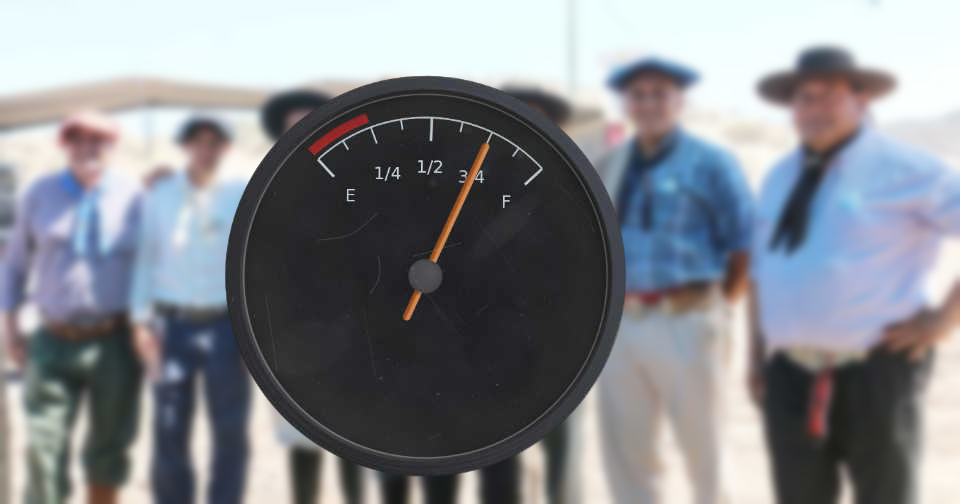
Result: **0.75**
